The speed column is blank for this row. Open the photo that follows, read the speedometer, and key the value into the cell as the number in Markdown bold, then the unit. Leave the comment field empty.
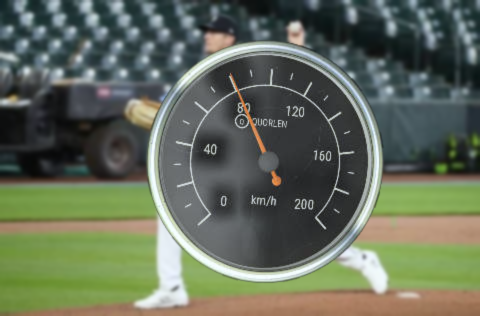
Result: **80** km/h
